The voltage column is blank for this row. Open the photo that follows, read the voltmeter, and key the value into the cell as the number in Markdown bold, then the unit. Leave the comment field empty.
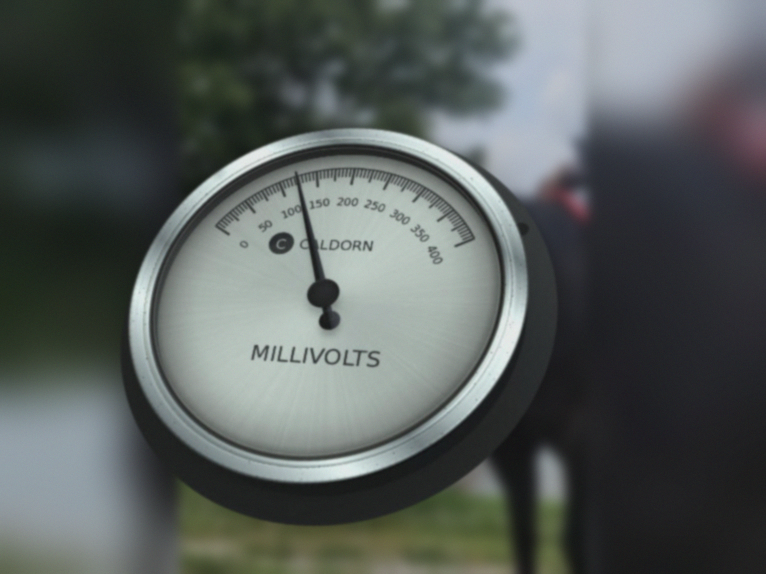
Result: **125** mV
